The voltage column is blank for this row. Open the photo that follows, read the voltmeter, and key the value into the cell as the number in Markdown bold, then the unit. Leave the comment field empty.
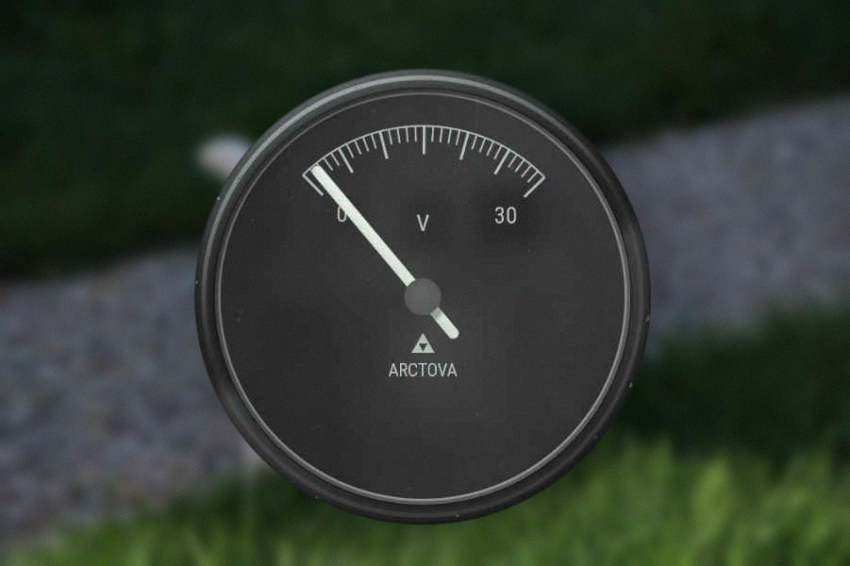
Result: **1.5** V
